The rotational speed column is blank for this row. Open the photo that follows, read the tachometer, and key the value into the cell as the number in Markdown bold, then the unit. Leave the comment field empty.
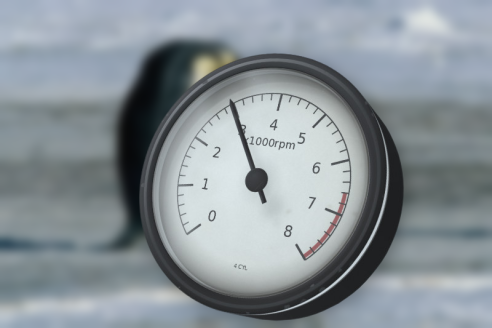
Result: **3000** rpm
